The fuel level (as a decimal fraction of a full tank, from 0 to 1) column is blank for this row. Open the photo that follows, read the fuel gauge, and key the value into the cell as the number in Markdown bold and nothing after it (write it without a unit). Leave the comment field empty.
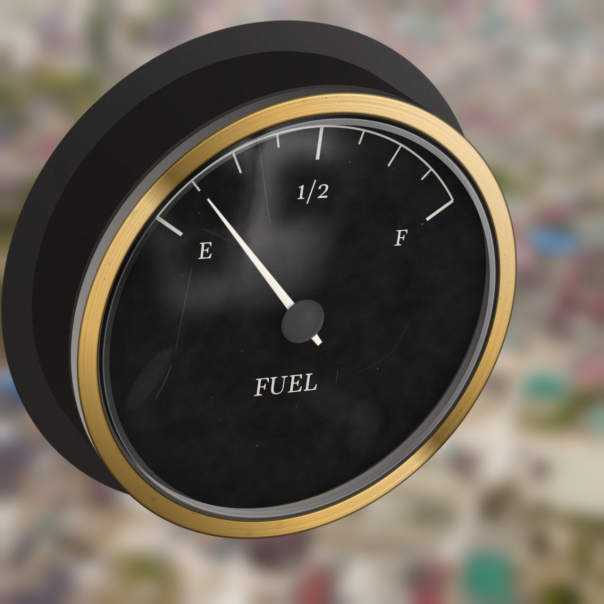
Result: **0.125**
